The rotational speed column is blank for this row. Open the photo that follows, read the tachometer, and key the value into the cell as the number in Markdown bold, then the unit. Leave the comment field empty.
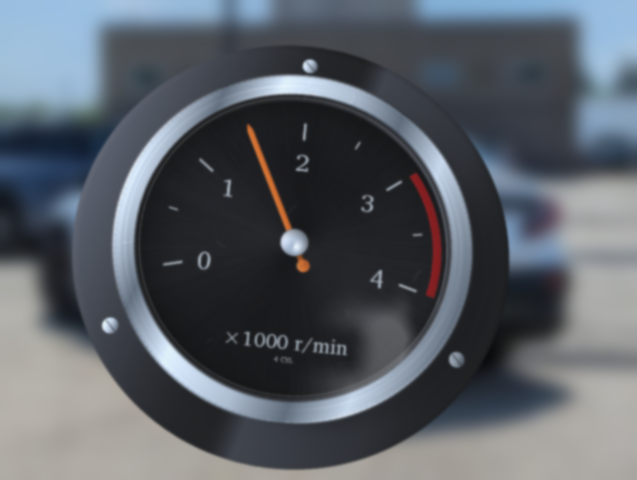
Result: **1500** rpm
